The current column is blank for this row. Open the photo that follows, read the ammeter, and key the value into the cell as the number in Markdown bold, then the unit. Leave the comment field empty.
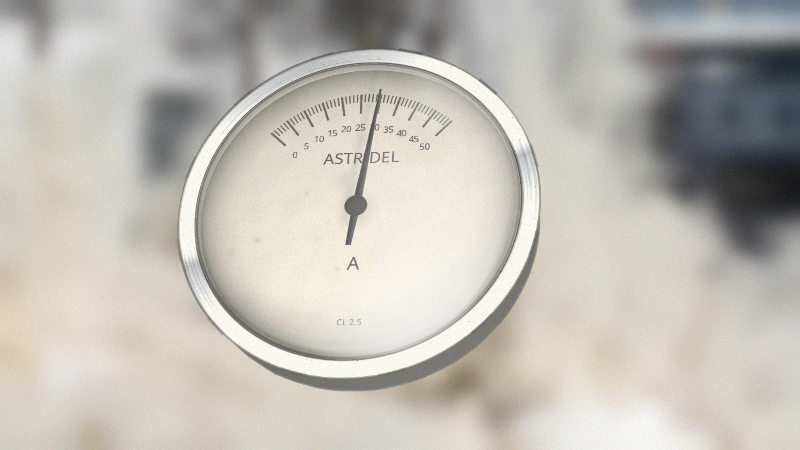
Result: **30** A
